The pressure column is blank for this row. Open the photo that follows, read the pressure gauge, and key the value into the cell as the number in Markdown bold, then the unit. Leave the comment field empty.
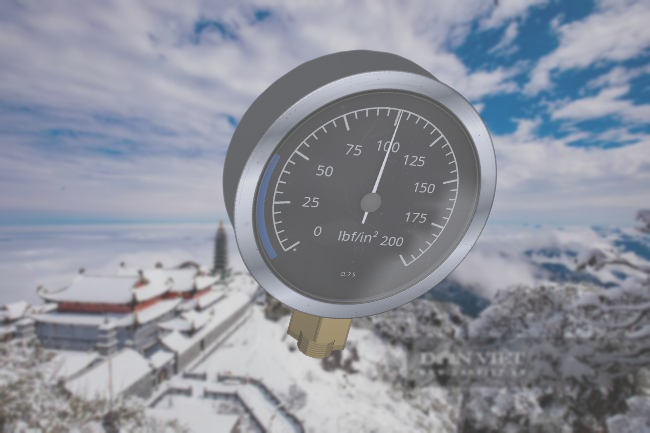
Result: **100** psi
